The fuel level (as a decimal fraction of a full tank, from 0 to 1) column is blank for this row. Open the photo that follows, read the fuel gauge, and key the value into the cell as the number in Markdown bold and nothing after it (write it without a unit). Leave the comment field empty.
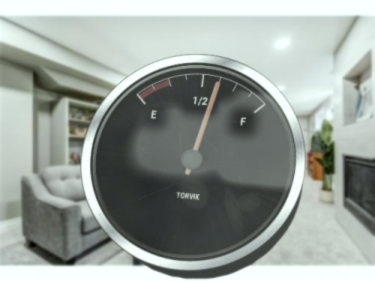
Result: **0.625**
